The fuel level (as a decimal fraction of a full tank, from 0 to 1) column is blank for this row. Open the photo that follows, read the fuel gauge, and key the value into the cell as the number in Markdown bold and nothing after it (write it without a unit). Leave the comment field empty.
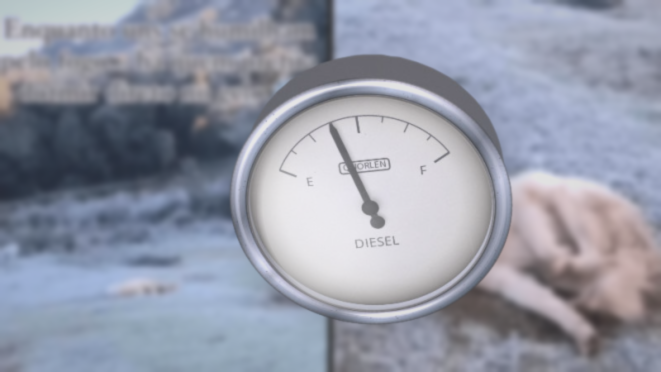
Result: **0.375**
